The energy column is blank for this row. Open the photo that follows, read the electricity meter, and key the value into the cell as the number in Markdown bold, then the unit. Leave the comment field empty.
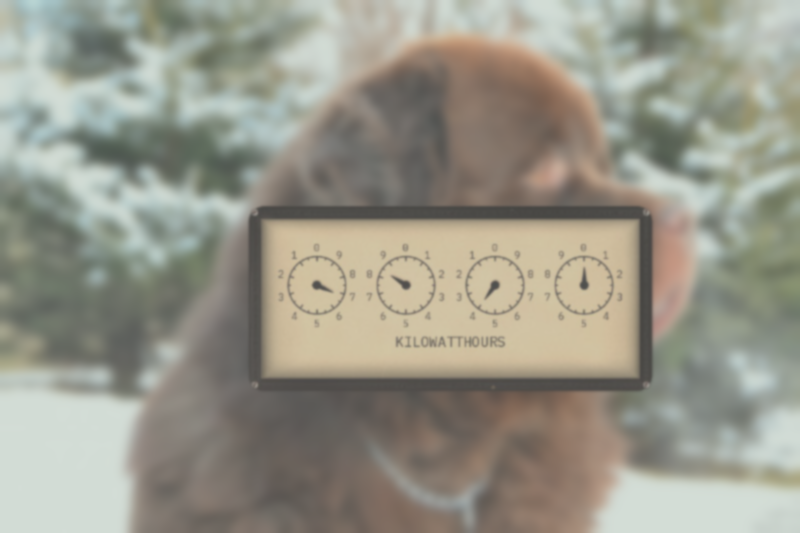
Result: **6840** kWh
